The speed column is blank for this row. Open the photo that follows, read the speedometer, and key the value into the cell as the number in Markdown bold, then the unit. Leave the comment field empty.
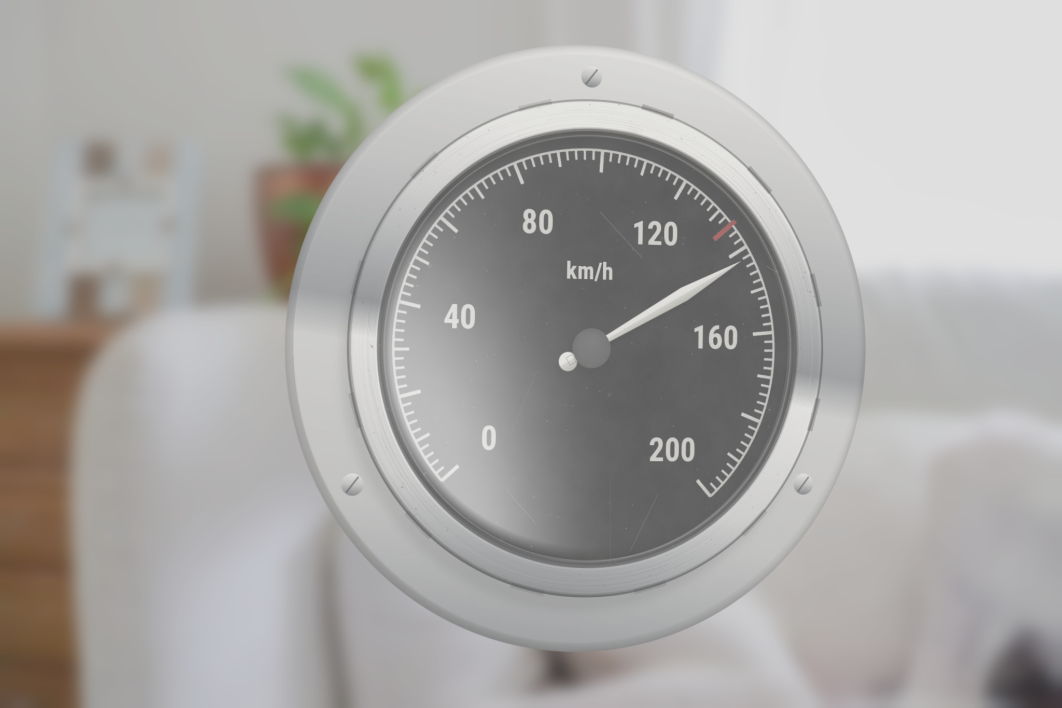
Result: **142** km/h
